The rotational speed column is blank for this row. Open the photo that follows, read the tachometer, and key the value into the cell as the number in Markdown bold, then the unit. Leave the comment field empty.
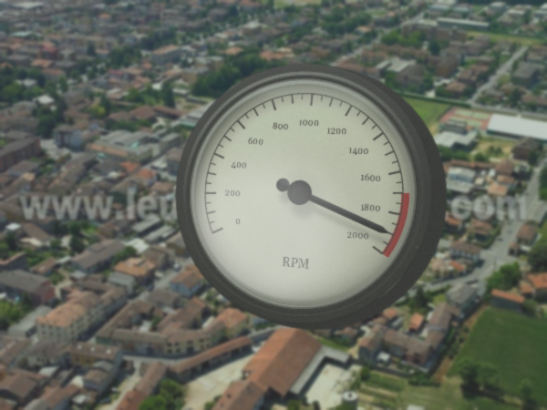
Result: **1900** rpm
